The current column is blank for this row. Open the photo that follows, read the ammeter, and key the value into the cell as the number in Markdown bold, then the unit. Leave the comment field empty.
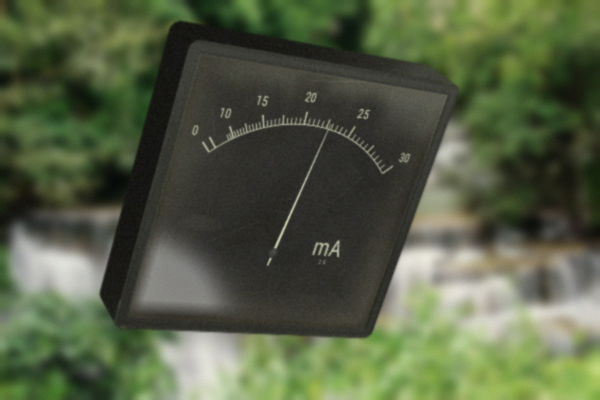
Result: **22.5** mA
